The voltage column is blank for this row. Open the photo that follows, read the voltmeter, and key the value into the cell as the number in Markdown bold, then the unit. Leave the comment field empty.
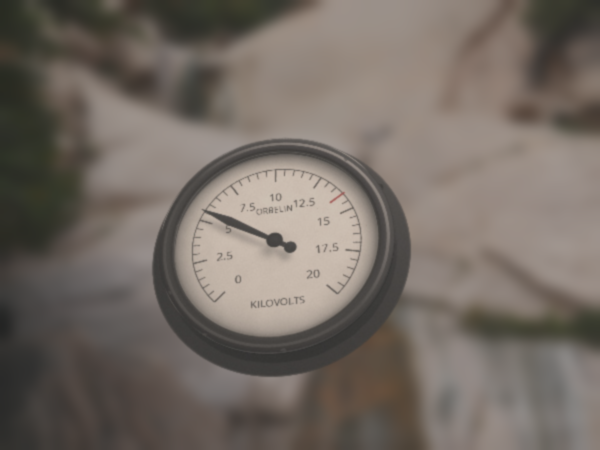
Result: **5.5** kV
